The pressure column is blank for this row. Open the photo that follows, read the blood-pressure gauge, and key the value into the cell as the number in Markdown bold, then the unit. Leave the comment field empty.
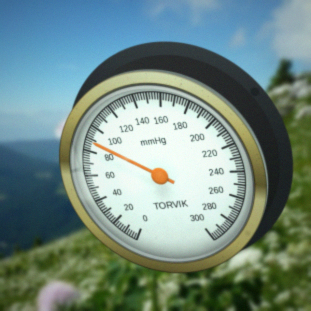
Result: **90** mmHg
